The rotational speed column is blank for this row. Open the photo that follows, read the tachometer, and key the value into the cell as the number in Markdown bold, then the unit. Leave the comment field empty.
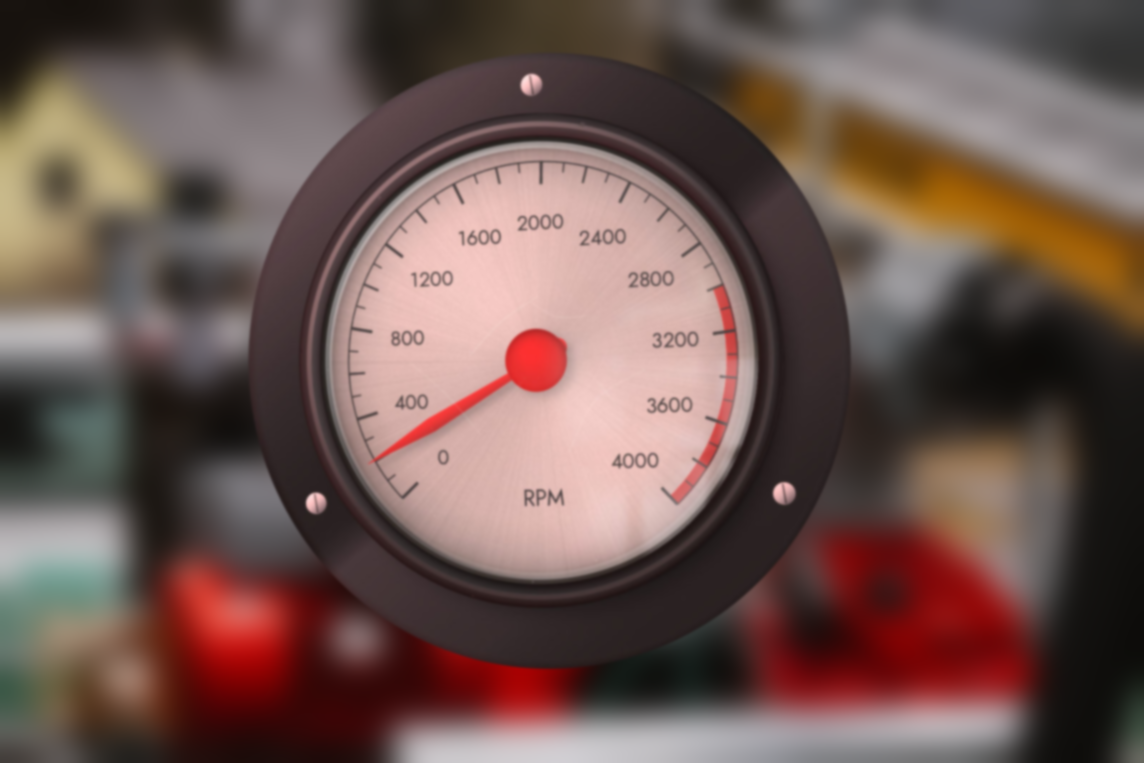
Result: **200** rpm
